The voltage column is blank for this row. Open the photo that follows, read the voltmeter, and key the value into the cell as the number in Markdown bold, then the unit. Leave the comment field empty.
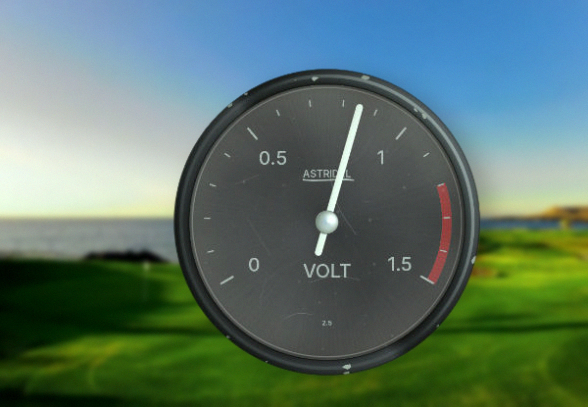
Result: **0.85** V
